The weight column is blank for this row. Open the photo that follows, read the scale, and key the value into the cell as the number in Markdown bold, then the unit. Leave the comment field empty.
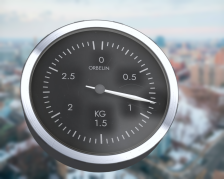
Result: **0.85** kg
